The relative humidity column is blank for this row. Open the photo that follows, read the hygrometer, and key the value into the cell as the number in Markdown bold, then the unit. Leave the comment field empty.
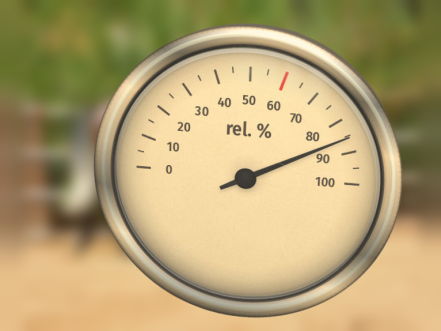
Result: **85** %
